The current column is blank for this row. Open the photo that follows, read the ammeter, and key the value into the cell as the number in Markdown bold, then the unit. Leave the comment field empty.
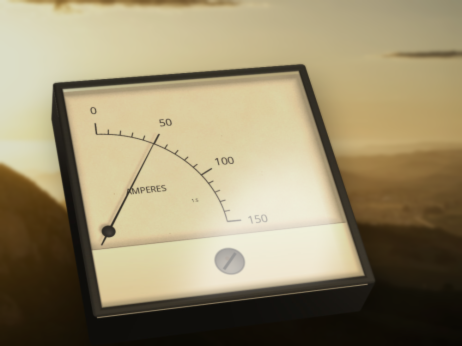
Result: **50** A
